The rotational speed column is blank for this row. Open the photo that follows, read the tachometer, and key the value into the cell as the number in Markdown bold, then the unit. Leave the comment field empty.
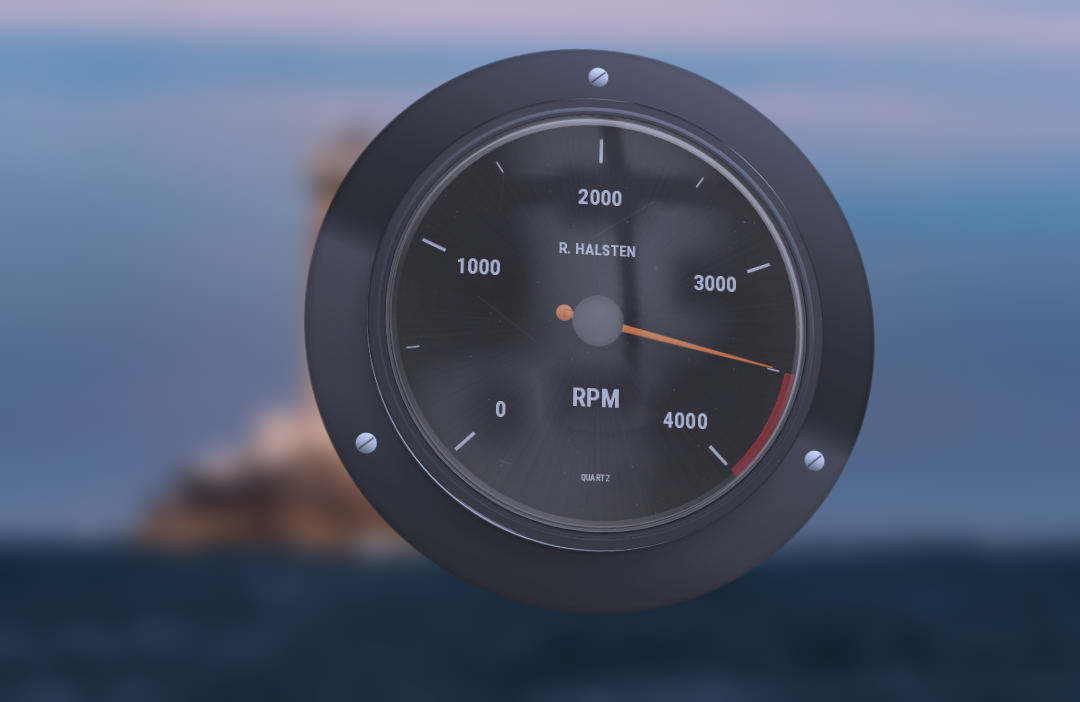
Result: **3500** rpm
